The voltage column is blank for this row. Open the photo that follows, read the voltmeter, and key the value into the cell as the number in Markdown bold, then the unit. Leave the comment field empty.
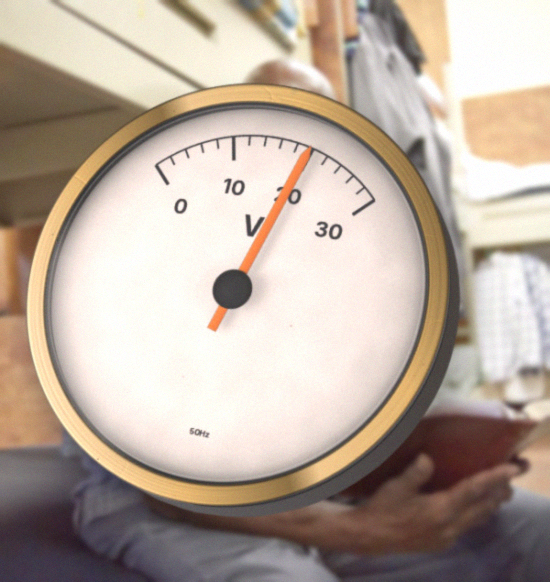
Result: **20** V
